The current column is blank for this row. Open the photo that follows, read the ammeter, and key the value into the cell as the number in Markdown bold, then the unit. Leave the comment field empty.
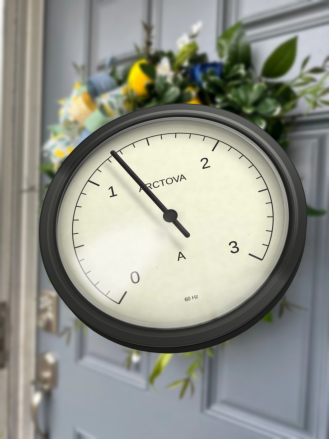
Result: **1.25** A
